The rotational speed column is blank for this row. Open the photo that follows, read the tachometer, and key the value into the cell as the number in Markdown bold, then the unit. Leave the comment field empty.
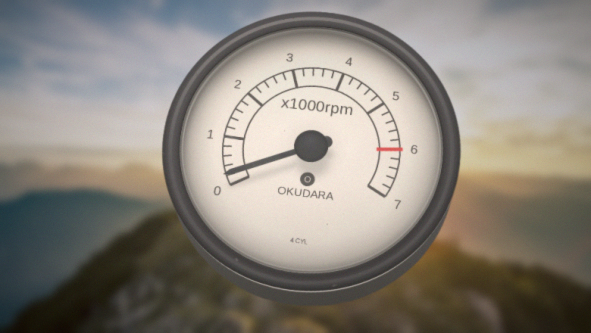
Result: **200** rpm
